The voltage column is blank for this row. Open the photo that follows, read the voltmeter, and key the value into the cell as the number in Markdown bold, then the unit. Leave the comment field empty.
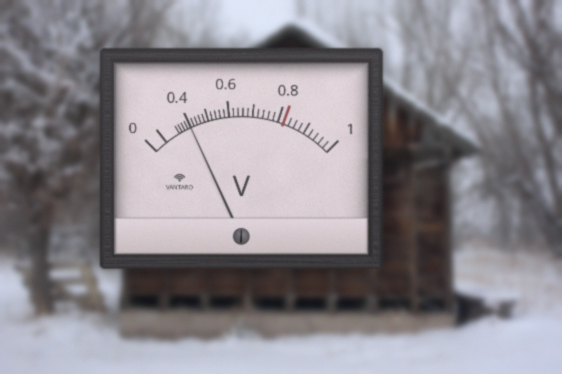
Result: **0.4** V
